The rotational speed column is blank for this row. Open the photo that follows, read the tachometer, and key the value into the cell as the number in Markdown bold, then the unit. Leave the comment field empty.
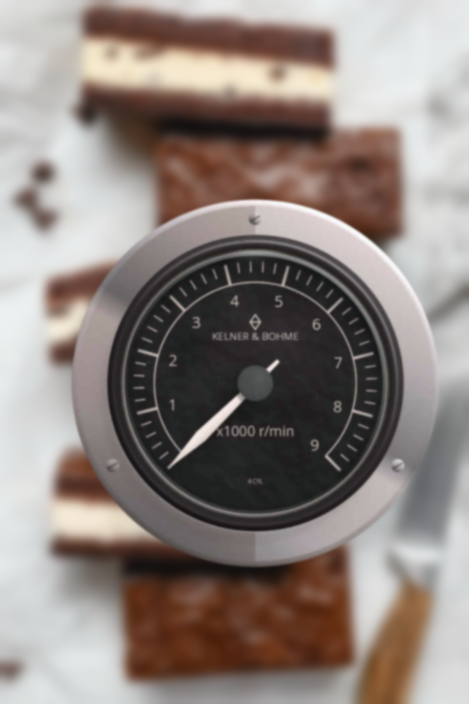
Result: **0** rpm
